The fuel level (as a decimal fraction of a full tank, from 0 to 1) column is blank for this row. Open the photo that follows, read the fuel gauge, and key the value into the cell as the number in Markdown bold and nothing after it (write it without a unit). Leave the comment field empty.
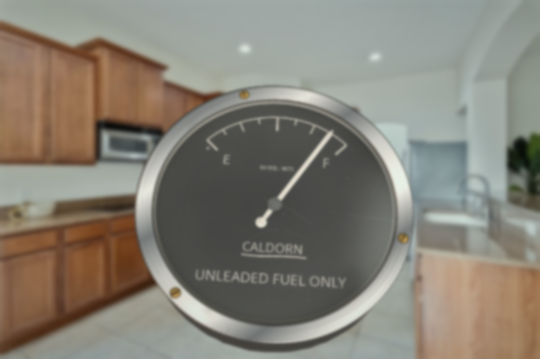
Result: **0.875**
